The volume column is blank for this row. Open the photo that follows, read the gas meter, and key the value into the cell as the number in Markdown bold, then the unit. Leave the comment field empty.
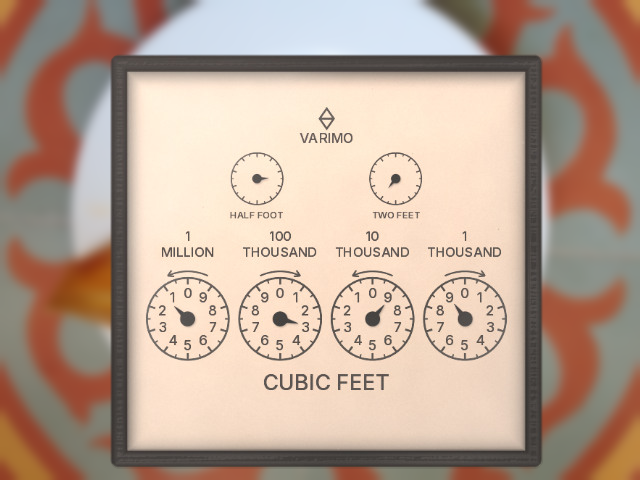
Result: **128900** ft³
